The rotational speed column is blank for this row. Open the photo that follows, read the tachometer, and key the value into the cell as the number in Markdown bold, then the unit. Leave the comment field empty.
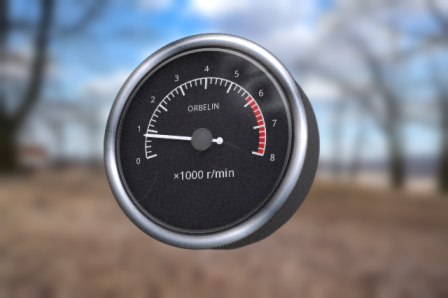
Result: **800** rpm
